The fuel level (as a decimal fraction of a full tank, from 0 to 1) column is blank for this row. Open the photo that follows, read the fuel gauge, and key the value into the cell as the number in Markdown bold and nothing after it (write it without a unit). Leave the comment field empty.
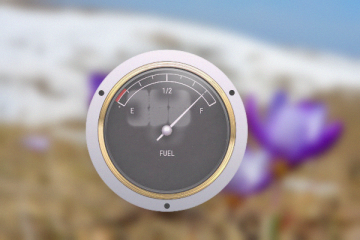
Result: **0.875**
